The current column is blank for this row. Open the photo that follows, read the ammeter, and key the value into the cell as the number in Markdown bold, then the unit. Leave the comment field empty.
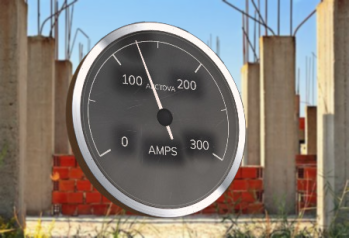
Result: **125** A
